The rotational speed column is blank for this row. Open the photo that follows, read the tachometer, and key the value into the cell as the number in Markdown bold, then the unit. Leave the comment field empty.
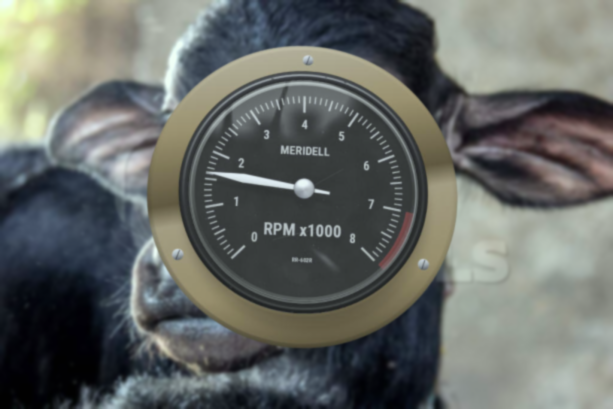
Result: **1600** rpm
